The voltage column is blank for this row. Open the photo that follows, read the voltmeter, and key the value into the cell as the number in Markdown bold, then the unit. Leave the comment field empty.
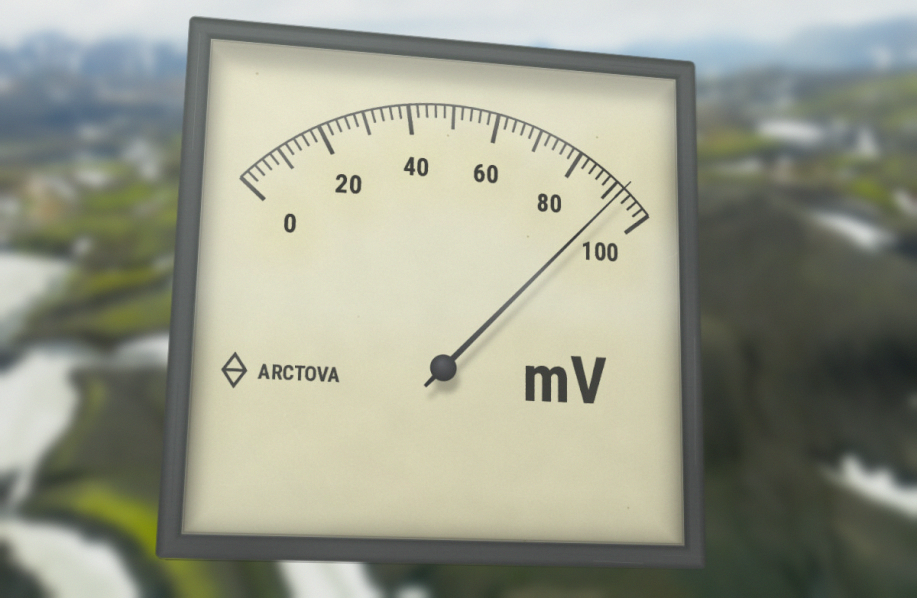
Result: **92** mV
